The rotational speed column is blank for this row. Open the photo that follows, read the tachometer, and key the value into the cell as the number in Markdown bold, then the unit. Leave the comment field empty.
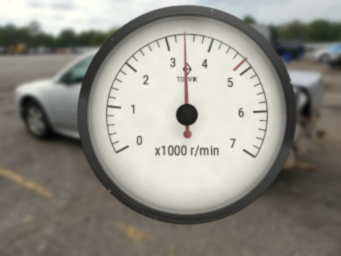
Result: **3400** rpm
